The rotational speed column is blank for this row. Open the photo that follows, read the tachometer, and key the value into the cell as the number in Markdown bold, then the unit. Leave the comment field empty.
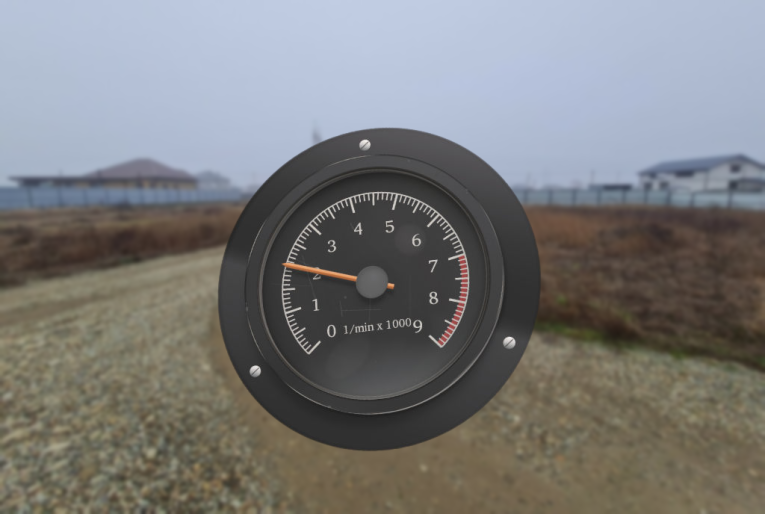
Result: **2000** rpm
